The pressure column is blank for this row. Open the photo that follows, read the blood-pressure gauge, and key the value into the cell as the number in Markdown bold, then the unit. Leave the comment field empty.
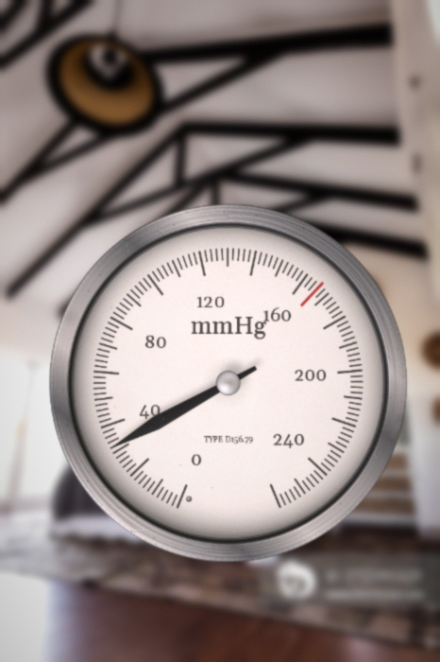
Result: **32** mmHg
